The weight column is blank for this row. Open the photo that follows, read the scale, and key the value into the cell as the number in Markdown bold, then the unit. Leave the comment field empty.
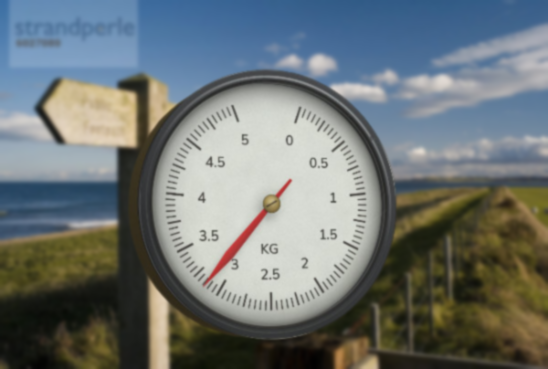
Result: **3.15** kg
